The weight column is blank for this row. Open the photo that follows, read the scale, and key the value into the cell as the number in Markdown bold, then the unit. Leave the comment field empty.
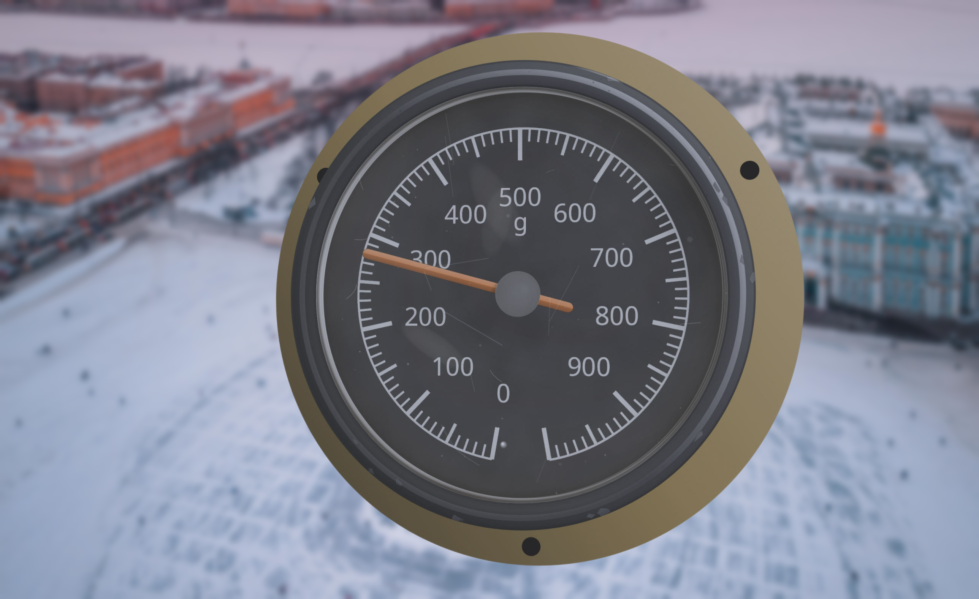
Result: **280** g
